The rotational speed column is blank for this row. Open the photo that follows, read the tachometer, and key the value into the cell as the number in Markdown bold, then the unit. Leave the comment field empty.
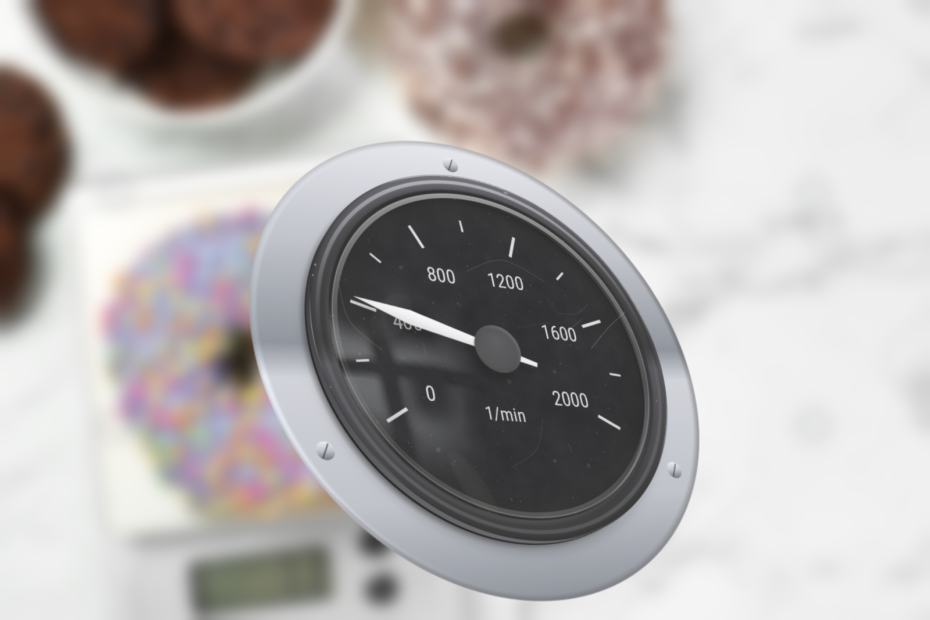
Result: **400** rpm
